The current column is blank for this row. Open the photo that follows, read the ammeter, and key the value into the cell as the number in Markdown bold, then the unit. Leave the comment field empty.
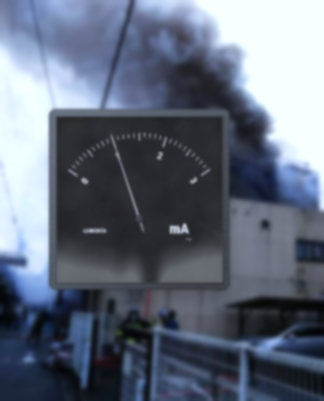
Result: **1** mA
